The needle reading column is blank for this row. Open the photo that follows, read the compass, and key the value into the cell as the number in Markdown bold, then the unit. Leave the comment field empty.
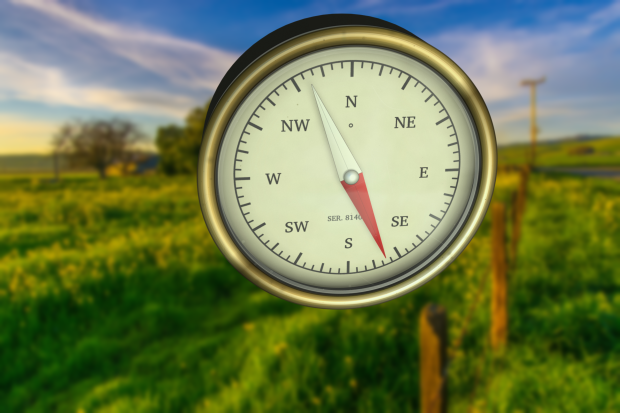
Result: **157.5** °
